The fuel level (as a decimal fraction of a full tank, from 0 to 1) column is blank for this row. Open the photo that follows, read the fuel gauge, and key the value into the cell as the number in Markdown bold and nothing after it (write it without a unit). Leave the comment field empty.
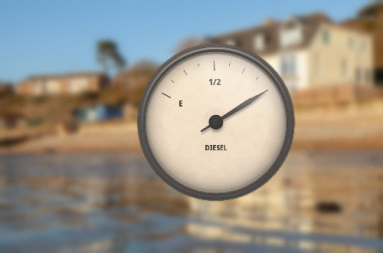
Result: **1**
